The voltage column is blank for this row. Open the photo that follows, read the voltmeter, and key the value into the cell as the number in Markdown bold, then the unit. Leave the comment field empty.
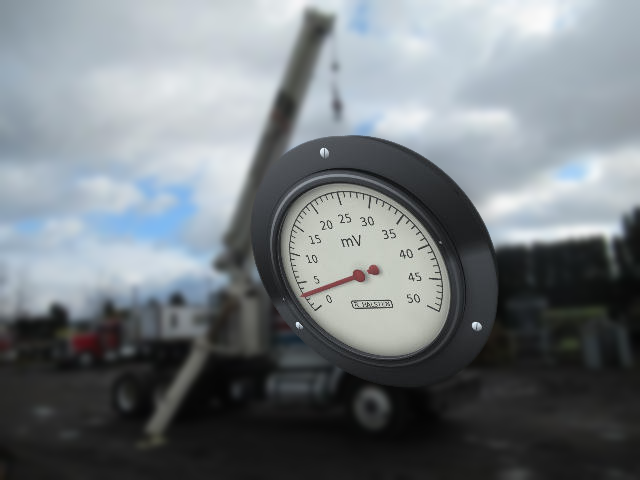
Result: **3** mV
